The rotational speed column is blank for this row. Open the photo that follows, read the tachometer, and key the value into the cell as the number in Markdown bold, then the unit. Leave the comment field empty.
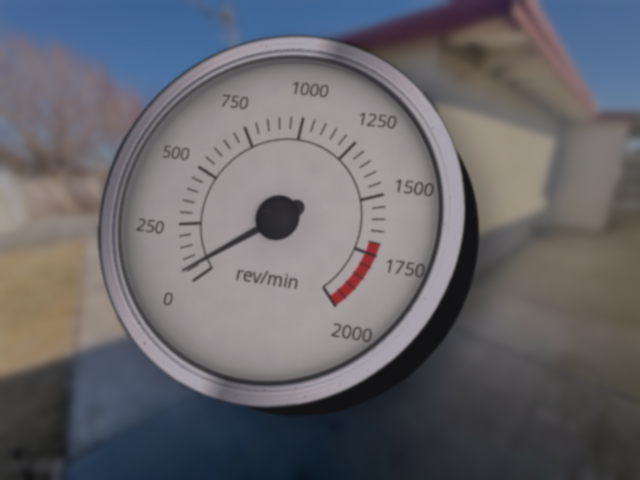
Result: **50** rpm
